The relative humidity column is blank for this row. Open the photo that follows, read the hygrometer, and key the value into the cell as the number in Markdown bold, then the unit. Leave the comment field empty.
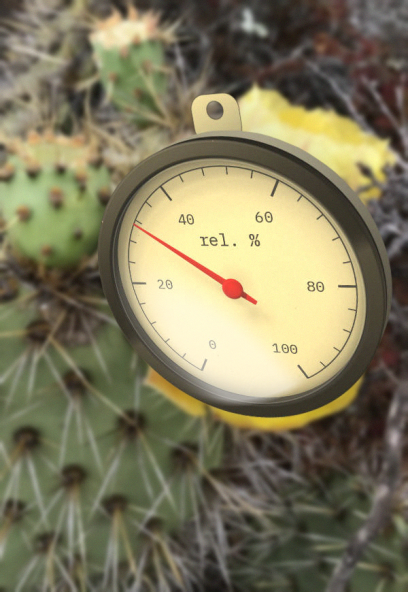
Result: **32** %
